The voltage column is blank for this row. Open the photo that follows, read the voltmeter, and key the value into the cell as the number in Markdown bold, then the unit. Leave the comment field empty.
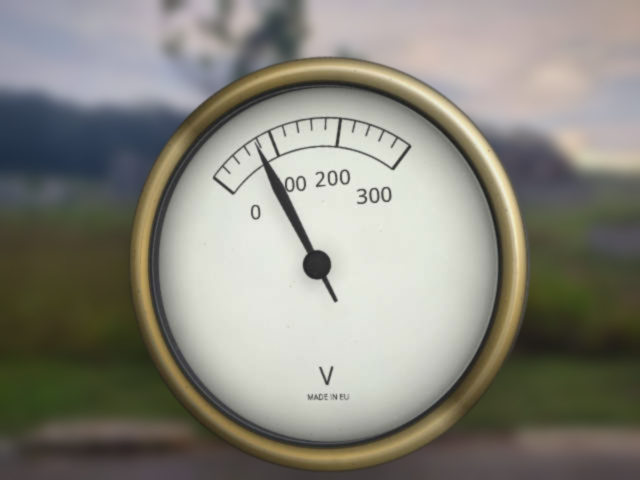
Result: **80** V
